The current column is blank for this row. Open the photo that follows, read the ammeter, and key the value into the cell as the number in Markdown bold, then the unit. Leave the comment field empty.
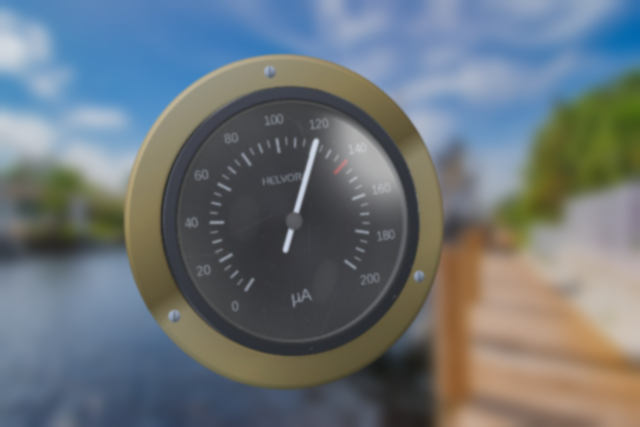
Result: **120** µA
